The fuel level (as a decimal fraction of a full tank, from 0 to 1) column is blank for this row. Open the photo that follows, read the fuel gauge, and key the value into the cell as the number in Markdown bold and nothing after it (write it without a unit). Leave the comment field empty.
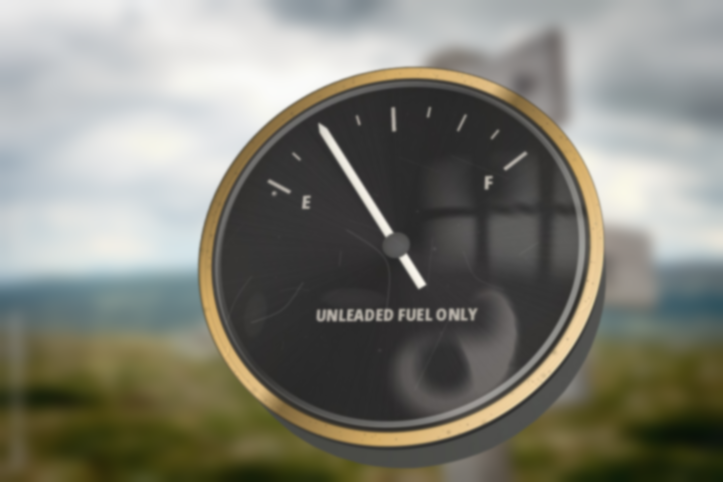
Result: **0.25**
